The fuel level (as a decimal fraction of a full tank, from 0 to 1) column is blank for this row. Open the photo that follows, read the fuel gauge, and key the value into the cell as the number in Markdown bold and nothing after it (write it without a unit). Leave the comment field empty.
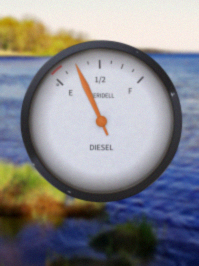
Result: **0.25**
